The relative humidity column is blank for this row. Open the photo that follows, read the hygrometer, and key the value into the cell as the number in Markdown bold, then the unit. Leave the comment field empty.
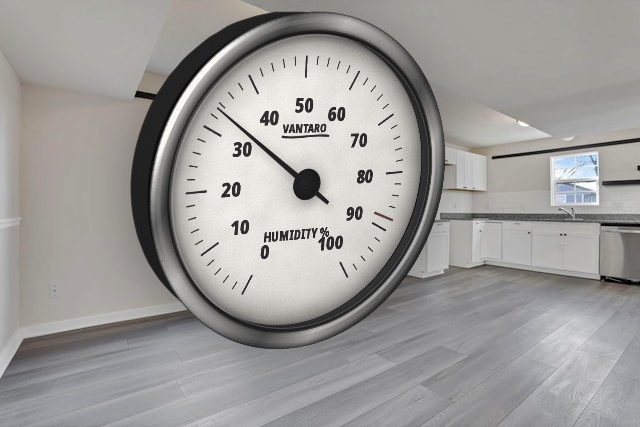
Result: **33** %
